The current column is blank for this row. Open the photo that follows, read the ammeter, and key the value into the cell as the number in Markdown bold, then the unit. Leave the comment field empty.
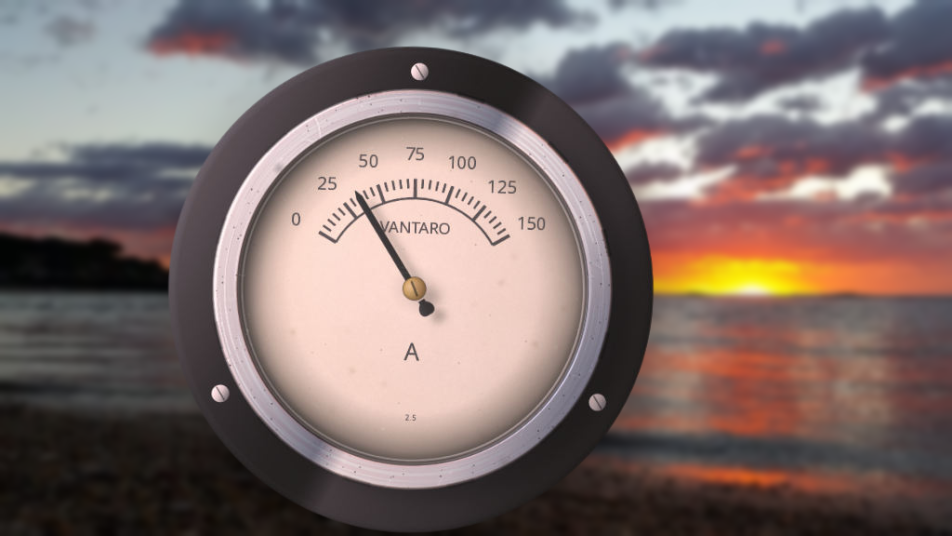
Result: **35** A
